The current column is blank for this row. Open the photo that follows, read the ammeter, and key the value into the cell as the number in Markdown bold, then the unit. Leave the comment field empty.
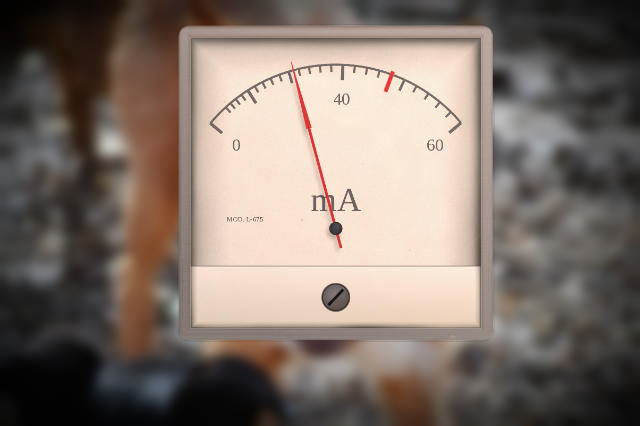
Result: **31** mA
